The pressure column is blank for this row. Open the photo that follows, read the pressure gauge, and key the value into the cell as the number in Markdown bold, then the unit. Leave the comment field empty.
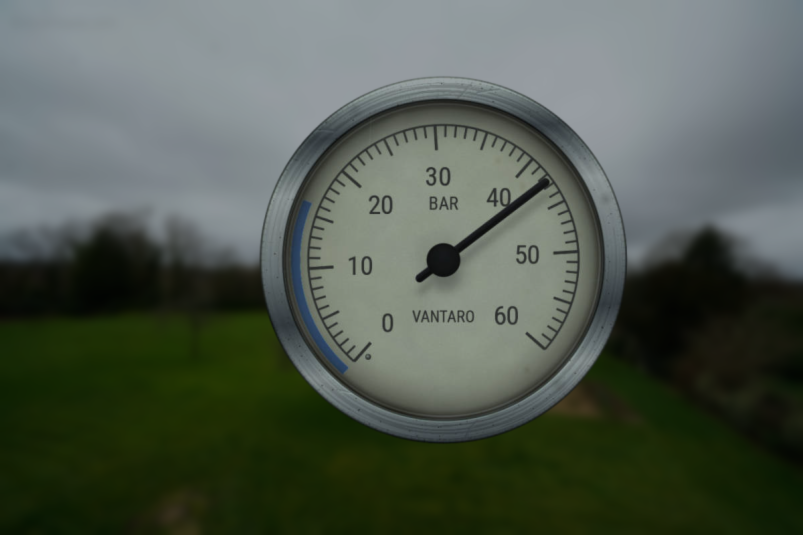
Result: **42.5** bar
